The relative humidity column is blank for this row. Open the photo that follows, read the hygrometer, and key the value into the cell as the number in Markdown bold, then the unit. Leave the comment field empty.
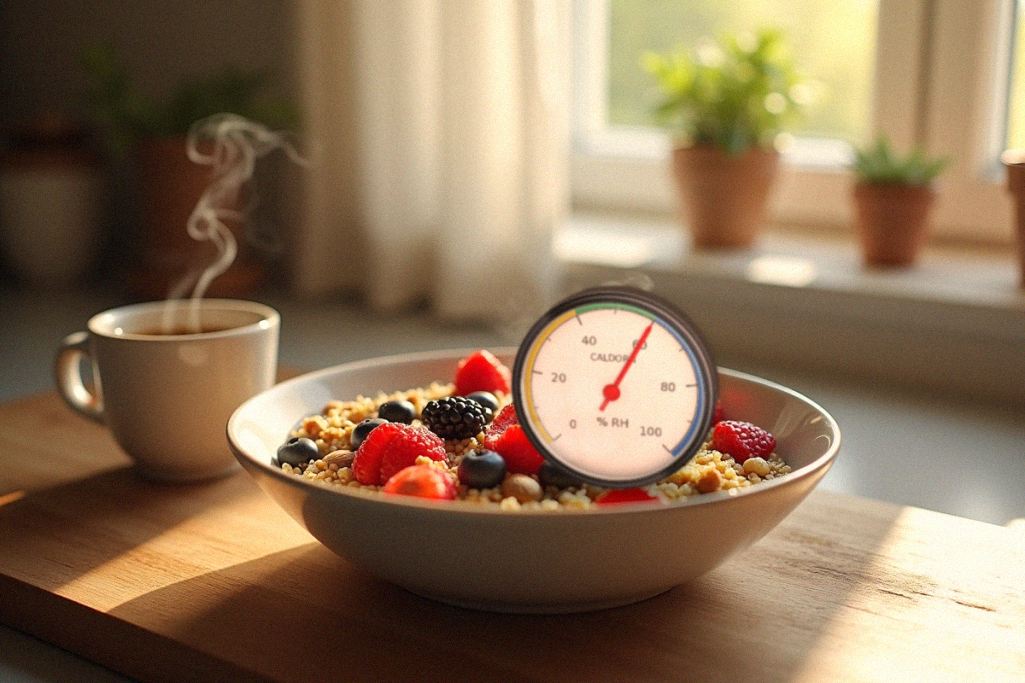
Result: **60** %
